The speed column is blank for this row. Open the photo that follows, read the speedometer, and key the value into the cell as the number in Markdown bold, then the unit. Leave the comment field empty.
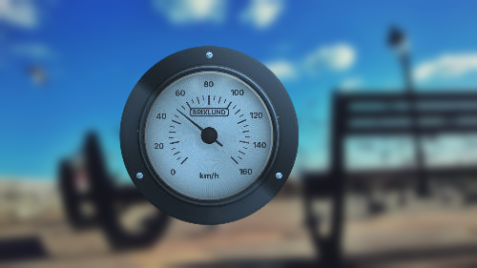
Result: **50** km/h
